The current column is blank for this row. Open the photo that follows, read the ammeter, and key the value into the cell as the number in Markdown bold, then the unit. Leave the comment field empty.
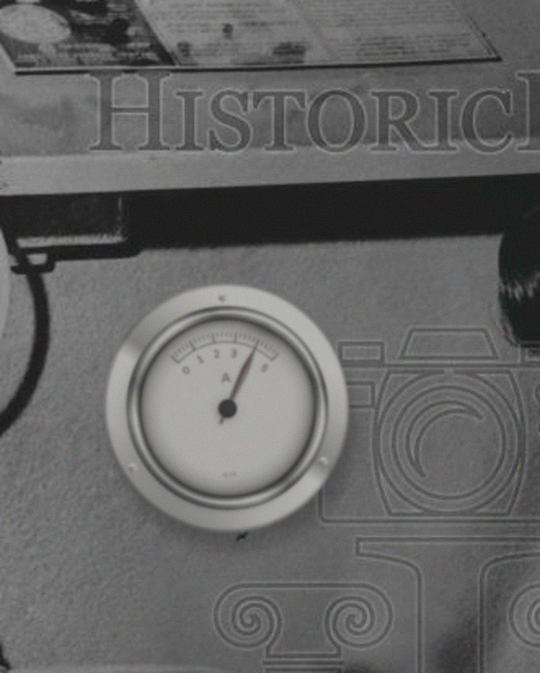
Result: **4** A
